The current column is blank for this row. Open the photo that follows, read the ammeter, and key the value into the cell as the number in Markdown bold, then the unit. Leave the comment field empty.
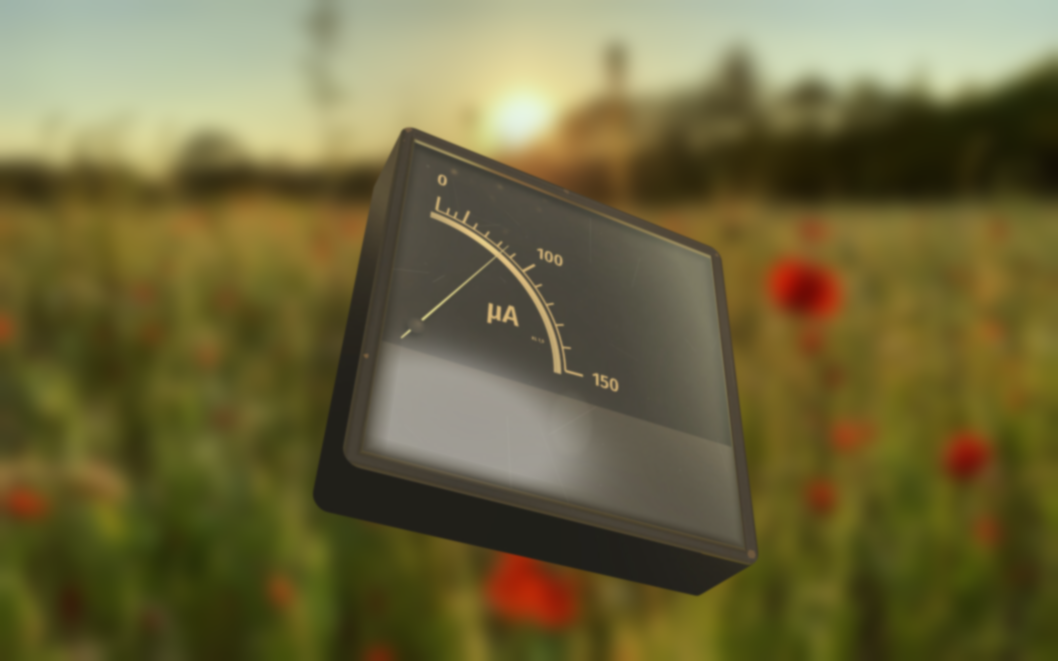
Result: **85** µA
